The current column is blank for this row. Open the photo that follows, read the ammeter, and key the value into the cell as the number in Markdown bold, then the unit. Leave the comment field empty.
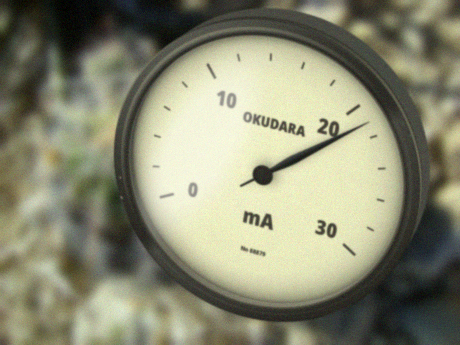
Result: **21** mA
